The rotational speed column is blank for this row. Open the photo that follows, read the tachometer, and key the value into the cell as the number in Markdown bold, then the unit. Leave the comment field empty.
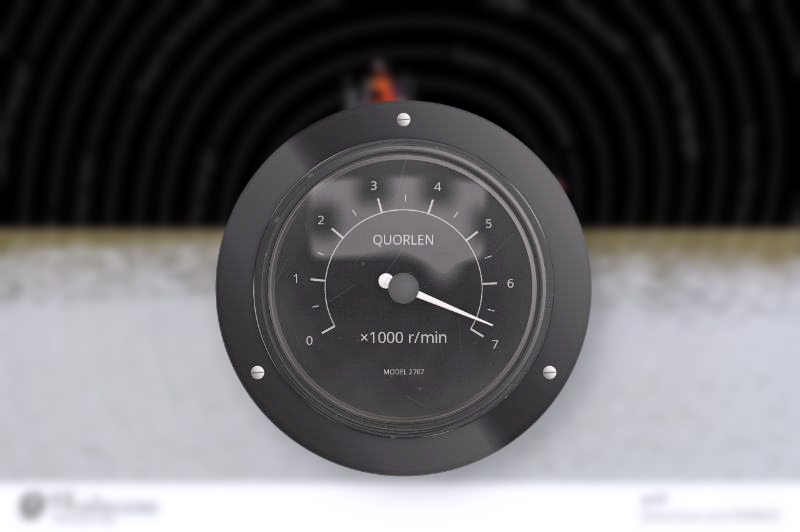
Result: **6750** rpm
